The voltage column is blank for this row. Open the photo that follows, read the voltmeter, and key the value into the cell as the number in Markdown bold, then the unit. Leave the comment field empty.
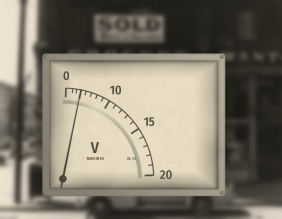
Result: **5** V
